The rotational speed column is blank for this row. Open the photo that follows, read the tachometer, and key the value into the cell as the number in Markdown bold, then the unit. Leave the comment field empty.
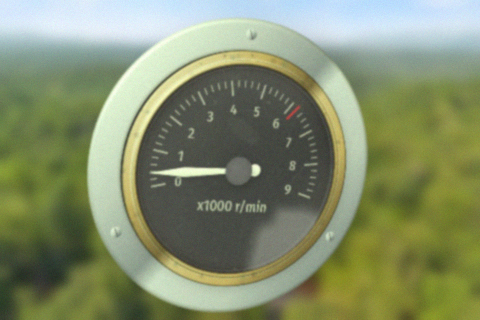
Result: **400** rpm
